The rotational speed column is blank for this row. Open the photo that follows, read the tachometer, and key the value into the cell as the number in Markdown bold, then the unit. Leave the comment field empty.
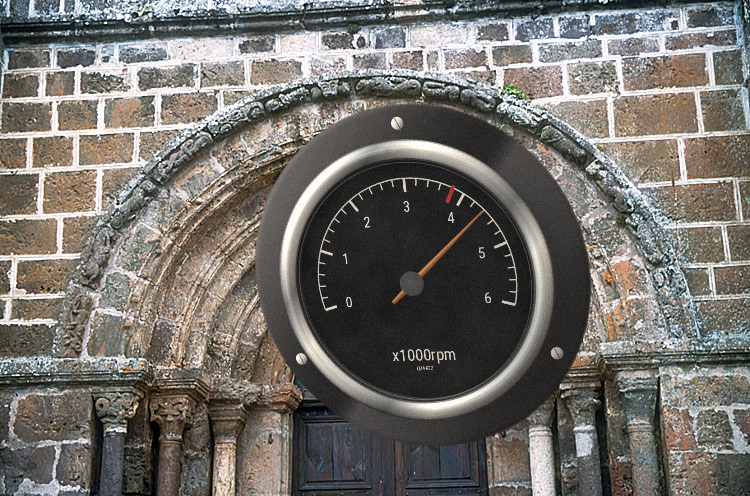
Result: **4400** rpm
